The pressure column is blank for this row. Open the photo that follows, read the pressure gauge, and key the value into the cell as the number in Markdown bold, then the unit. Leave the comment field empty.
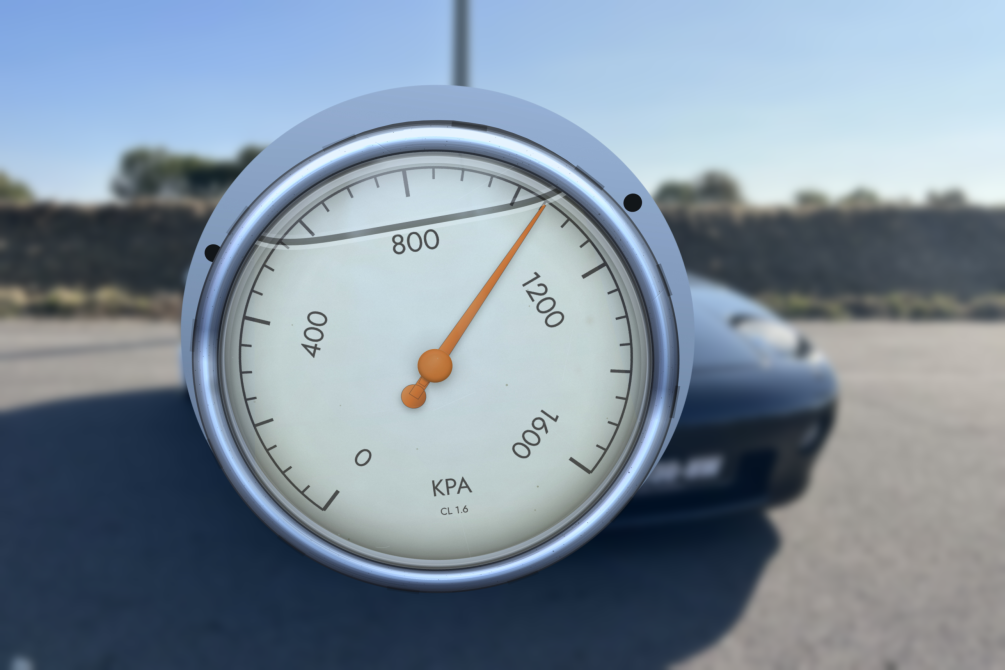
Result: **1050** kPa
